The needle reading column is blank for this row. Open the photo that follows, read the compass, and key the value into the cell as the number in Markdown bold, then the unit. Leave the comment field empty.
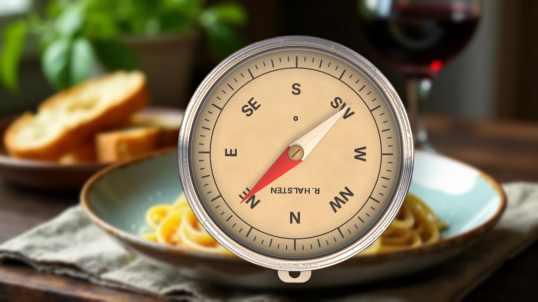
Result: **47.5** °
